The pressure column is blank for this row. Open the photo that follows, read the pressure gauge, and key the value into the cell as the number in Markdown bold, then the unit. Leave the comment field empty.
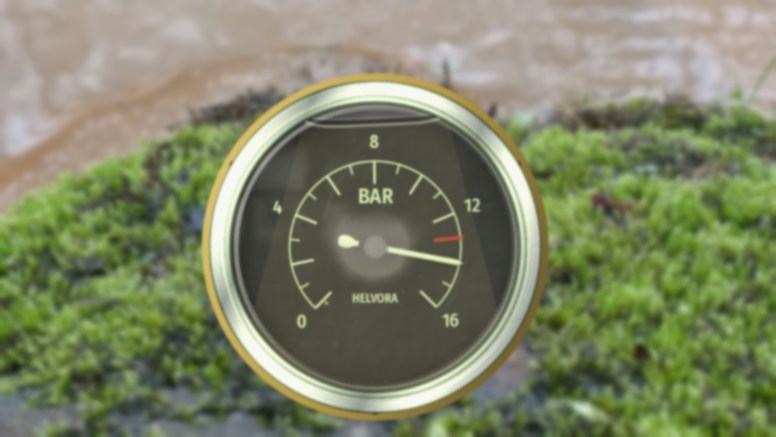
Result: **14** bar
